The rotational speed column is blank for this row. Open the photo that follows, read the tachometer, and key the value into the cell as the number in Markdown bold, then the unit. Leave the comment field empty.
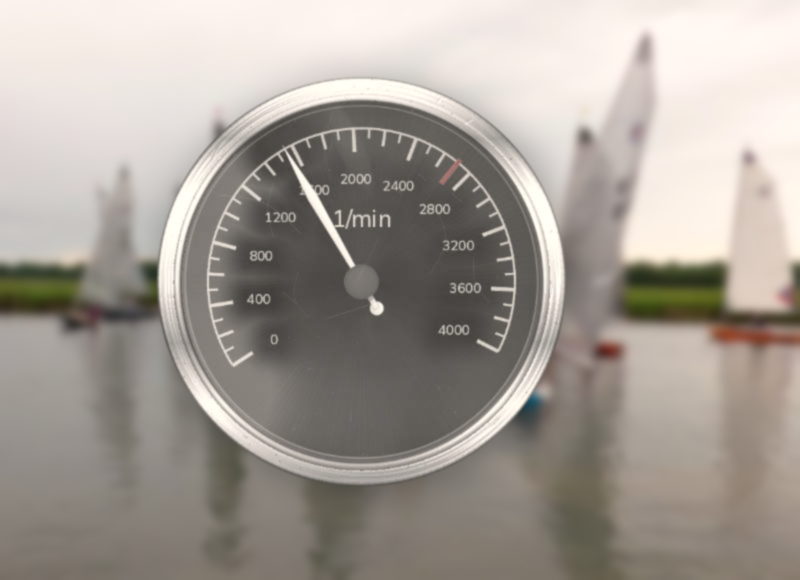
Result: **1550** rpm
